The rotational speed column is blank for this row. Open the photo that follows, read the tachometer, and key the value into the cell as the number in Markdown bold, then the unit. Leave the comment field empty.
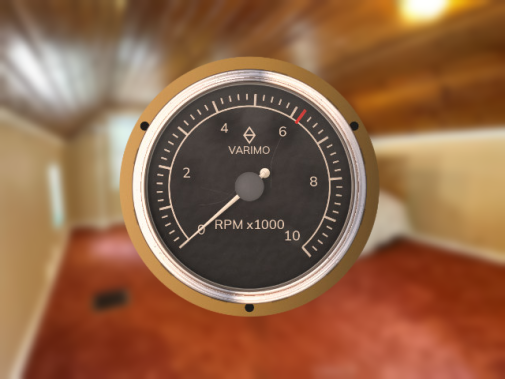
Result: **0** rpm
